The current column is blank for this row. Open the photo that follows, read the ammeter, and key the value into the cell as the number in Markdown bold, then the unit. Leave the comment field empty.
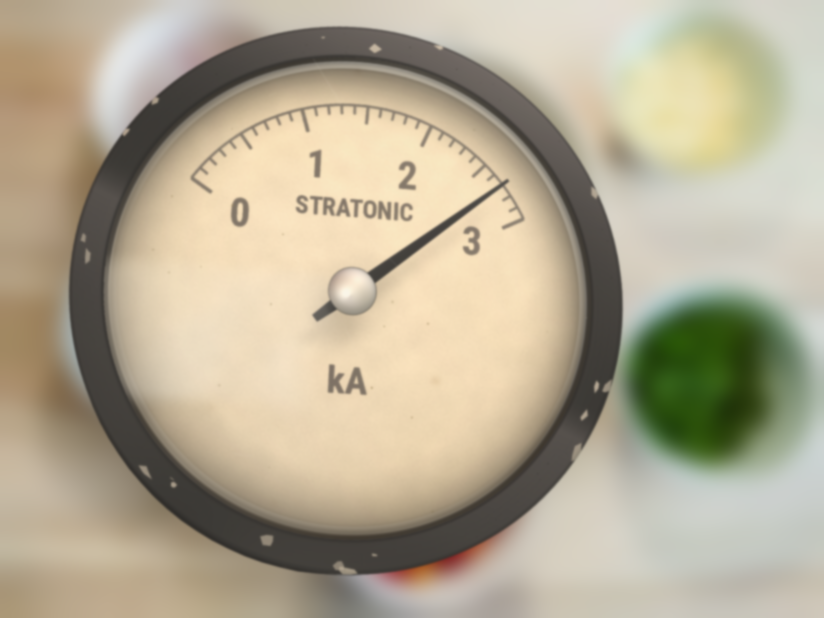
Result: **2.7** kA
